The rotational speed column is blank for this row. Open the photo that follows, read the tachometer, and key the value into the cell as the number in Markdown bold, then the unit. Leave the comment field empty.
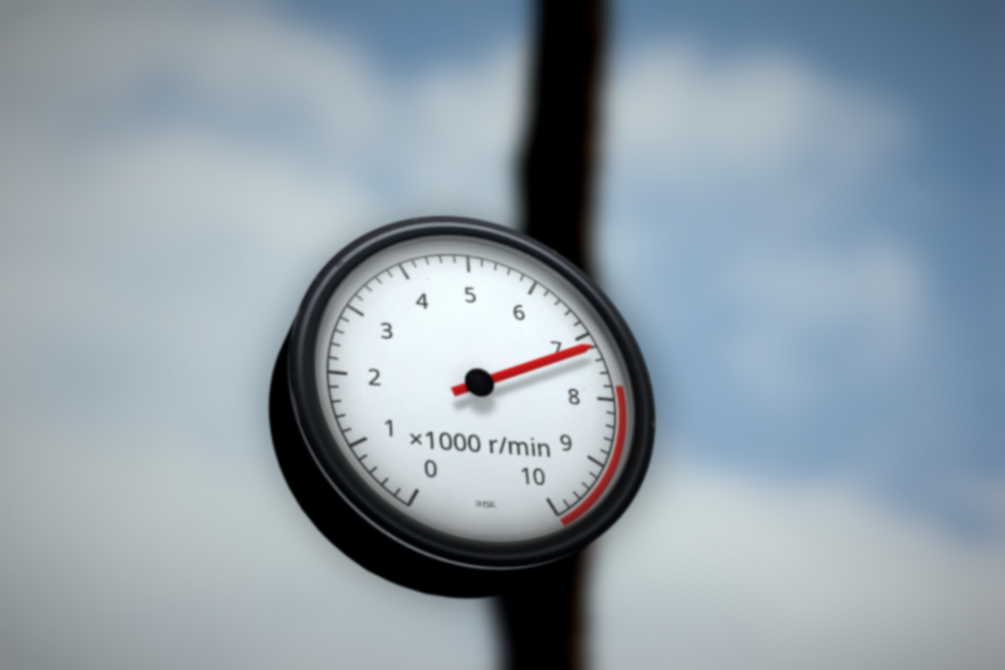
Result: **7200** rpm
